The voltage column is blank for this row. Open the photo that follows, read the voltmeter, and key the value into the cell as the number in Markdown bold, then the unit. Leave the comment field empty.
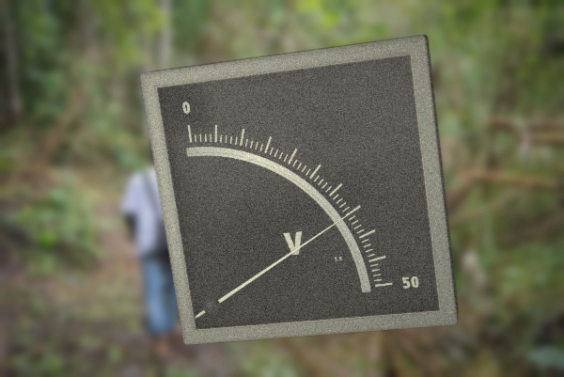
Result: **35** V
